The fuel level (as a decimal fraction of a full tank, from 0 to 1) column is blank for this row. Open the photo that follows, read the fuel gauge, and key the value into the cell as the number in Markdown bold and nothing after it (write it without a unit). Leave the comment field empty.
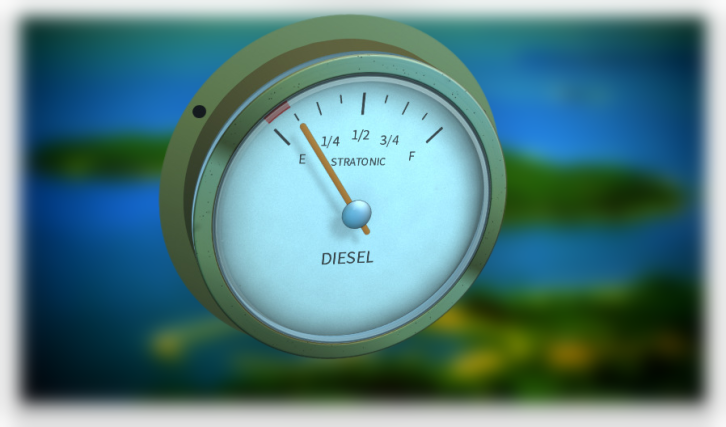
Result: **0.125**
